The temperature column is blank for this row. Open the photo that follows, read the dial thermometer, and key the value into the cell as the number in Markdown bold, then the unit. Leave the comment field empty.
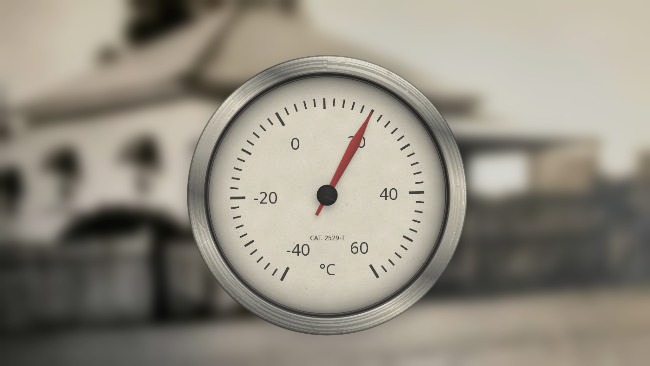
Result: **20** °C
